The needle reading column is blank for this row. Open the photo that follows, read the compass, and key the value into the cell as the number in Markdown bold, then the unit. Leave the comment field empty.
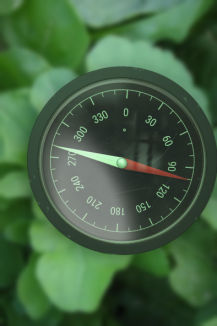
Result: **100** °
